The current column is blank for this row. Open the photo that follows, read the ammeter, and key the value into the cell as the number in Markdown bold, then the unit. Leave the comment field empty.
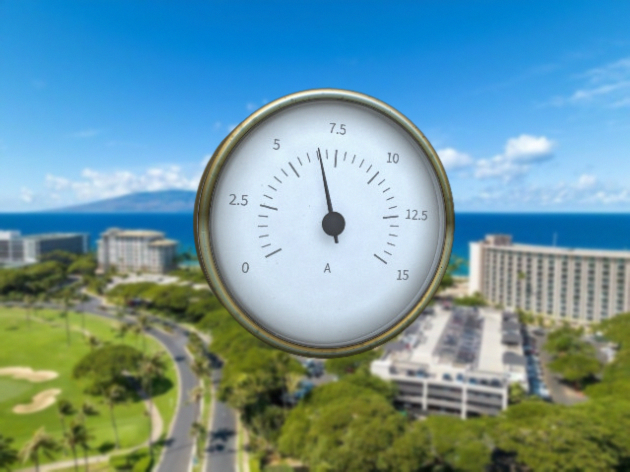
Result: **6.5** A
